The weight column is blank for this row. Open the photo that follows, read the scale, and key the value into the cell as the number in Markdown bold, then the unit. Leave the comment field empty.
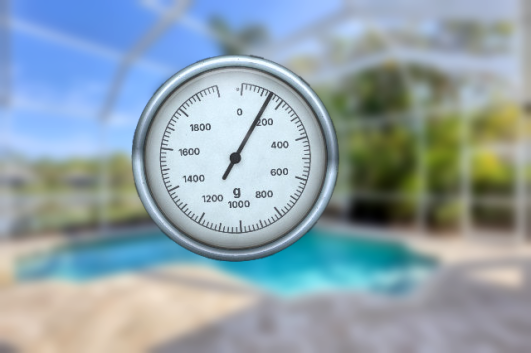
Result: **140** g
